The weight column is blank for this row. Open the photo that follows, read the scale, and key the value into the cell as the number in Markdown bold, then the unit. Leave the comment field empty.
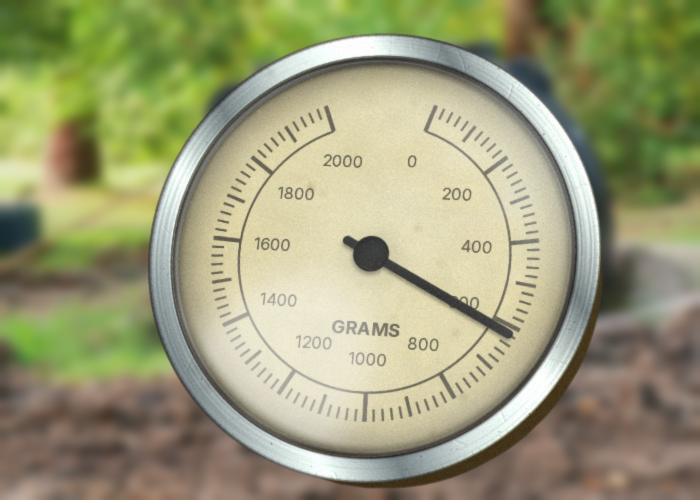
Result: **620** g
